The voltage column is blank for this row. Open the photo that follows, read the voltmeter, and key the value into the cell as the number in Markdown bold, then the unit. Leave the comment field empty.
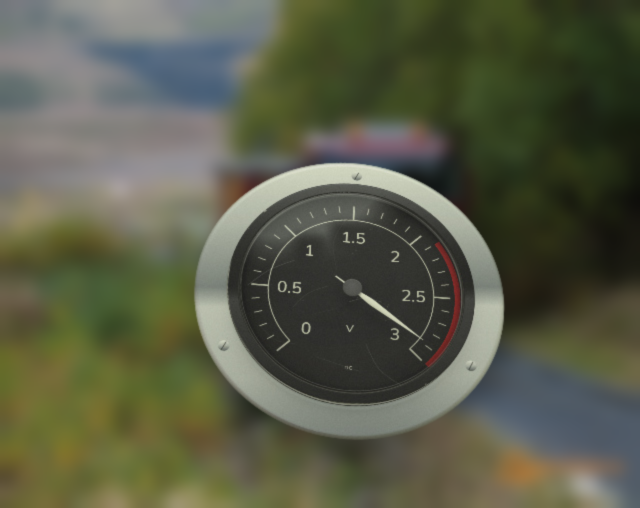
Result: **2.9** V
